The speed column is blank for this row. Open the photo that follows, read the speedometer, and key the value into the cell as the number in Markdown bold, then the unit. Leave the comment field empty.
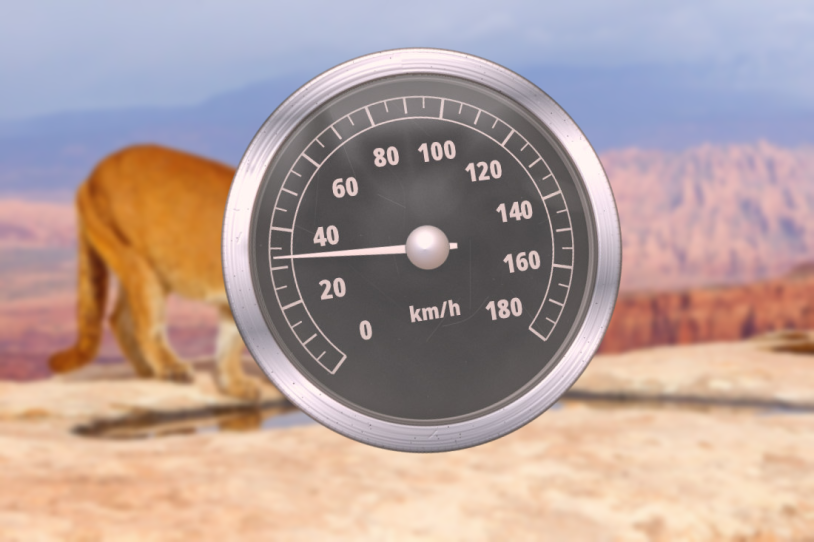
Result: **32.5** km/h
